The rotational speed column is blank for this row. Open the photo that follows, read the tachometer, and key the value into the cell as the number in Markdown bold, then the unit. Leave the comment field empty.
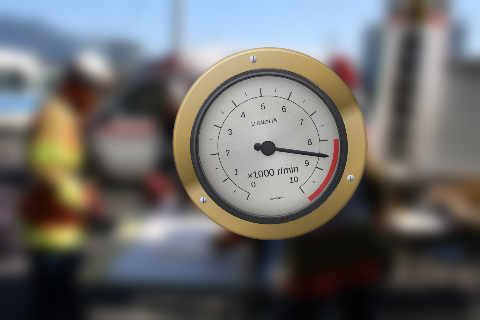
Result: **8500** rpm
